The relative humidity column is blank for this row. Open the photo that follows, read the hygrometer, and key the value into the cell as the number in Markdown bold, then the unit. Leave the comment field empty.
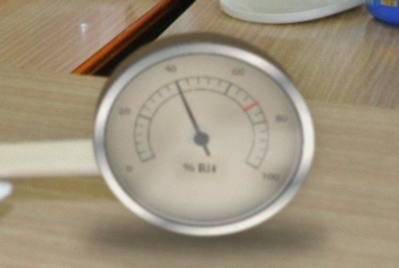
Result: **40** %
